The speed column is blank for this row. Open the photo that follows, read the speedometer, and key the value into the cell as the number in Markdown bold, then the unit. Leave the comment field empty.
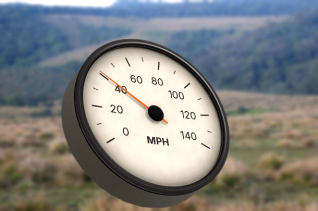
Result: **40** mph
